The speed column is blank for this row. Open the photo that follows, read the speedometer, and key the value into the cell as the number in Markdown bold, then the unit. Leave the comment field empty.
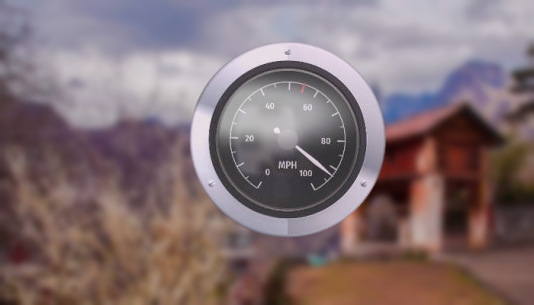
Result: **92.5** mph
